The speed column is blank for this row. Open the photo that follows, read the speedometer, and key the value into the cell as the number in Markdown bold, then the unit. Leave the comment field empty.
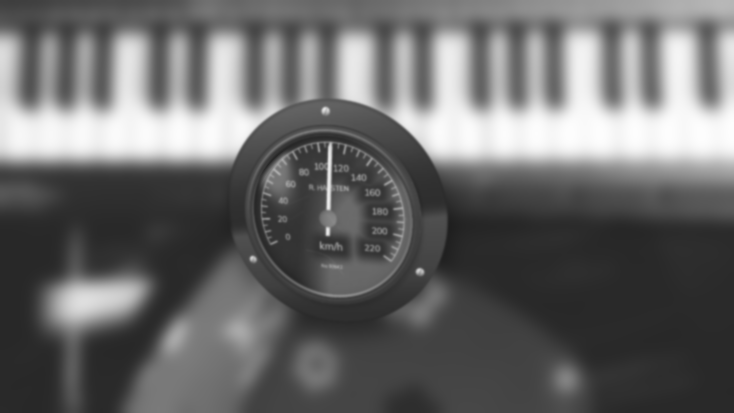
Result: **110** km/h
